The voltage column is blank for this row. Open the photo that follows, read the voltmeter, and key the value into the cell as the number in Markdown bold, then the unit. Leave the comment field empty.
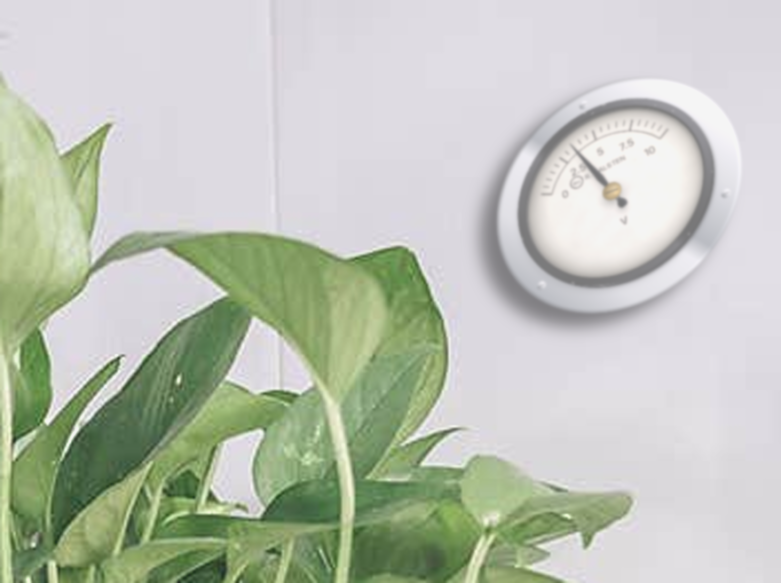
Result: **3.5** V
